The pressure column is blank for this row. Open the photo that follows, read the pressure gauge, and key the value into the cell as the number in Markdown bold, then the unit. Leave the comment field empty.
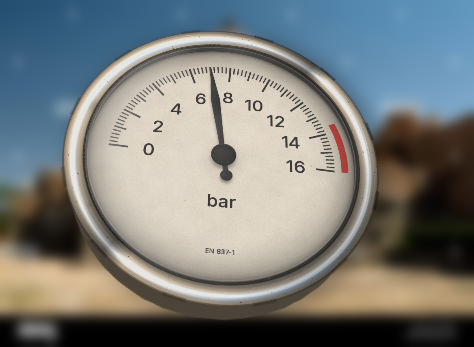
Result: **7** bar
